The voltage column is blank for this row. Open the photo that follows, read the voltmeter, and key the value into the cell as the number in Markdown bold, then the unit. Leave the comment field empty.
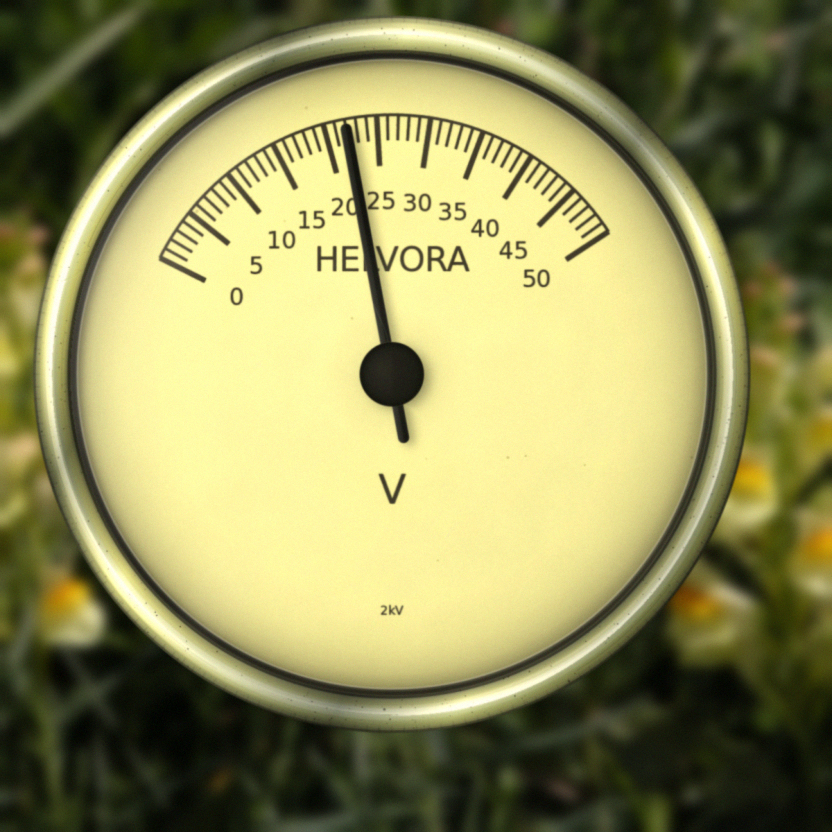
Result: **22** V
